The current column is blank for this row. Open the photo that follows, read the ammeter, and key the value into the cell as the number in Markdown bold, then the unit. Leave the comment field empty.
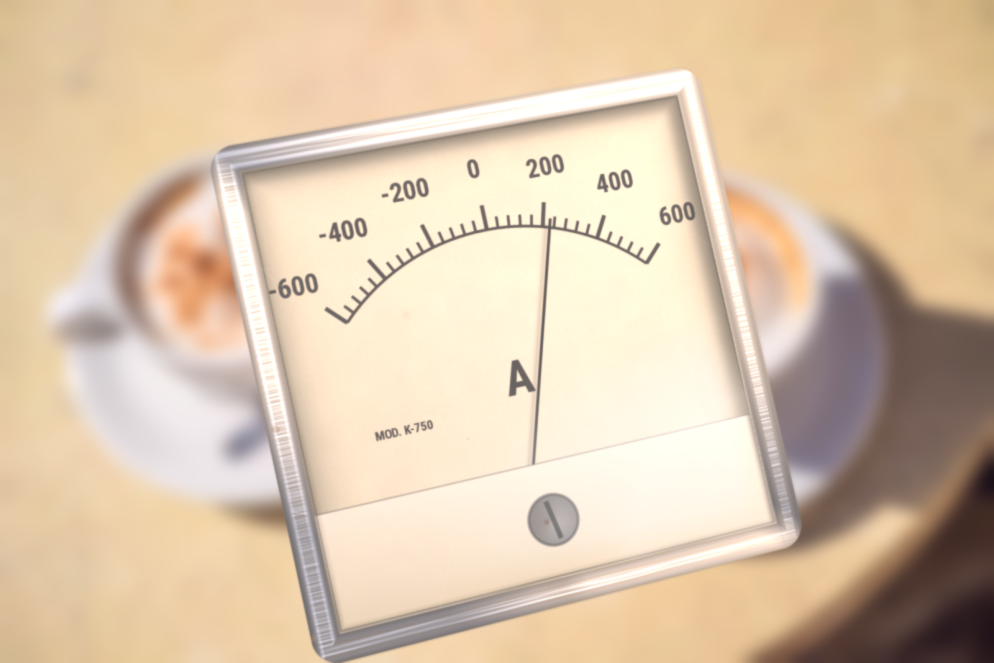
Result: **220** A
